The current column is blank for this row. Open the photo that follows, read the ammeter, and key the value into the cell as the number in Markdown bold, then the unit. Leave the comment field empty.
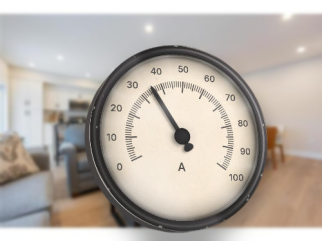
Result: **35** A
